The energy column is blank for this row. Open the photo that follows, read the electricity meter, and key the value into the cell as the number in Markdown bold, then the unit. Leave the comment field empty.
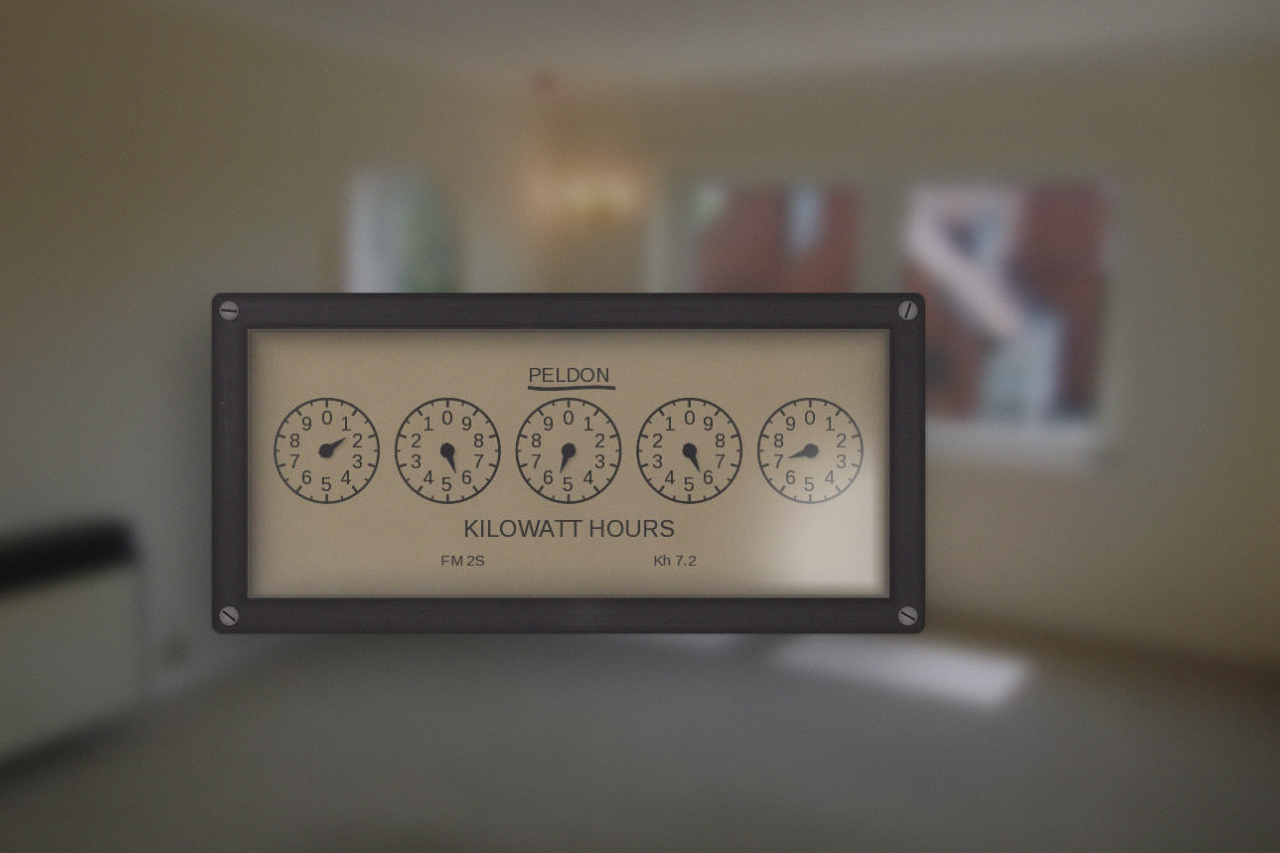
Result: **15557** kWh
